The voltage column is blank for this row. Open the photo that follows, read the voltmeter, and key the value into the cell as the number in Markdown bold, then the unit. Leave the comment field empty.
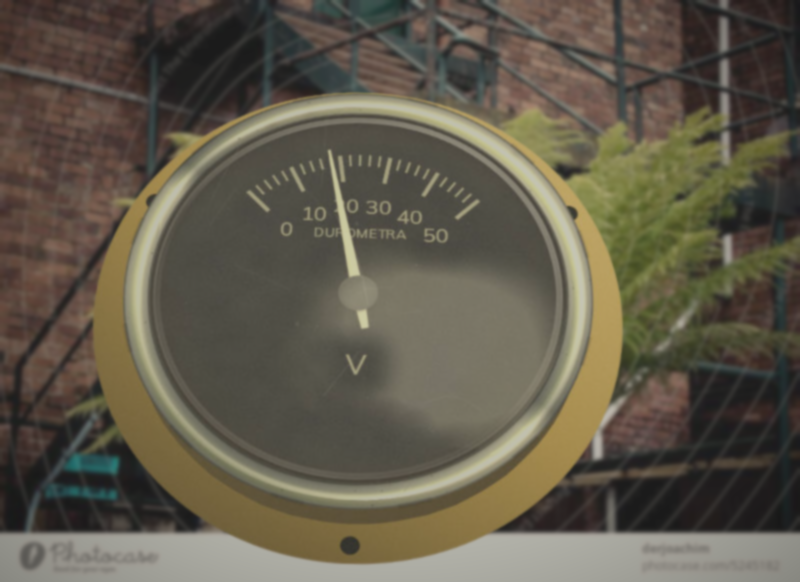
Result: **18** V
